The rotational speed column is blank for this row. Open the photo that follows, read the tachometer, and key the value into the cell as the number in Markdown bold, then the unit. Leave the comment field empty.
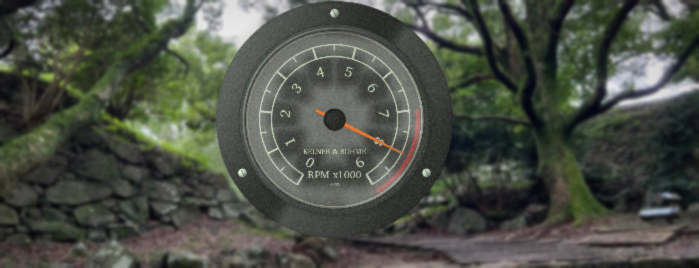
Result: **8000** rpm
